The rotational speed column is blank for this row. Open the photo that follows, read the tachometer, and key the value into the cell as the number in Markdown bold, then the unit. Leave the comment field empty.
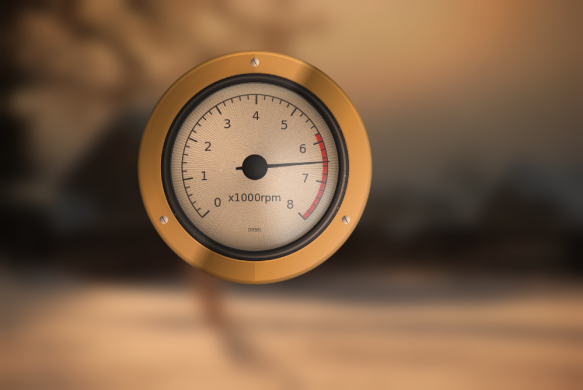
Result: **6500** rpm
